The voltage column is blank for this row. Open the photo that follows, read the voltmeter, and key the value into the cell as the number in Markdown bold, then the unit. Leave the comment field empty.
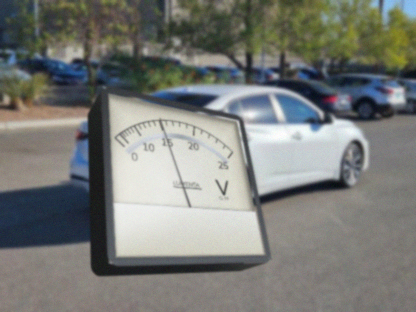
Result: **15** V
